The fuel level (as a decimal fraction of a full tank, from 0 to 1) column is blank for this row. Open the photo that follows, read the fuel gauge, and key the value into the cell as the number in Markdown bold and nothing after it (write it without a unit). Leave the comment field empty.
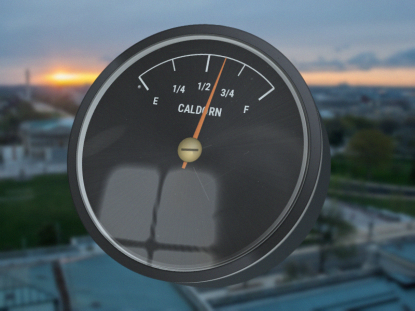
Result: **0.625**
